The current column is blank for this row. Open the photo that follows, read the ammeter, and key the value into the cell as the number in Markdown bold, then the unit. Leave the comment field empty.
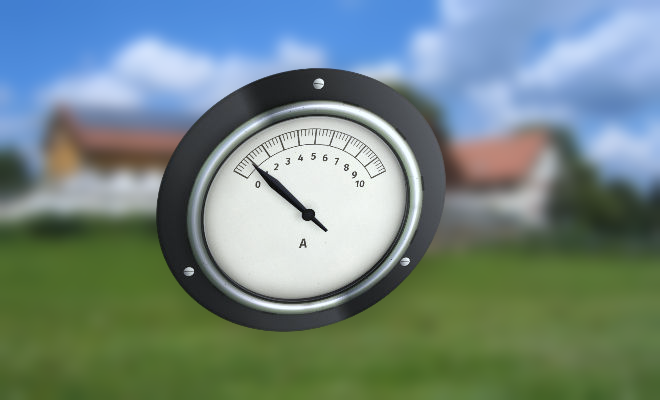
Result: **1** A
